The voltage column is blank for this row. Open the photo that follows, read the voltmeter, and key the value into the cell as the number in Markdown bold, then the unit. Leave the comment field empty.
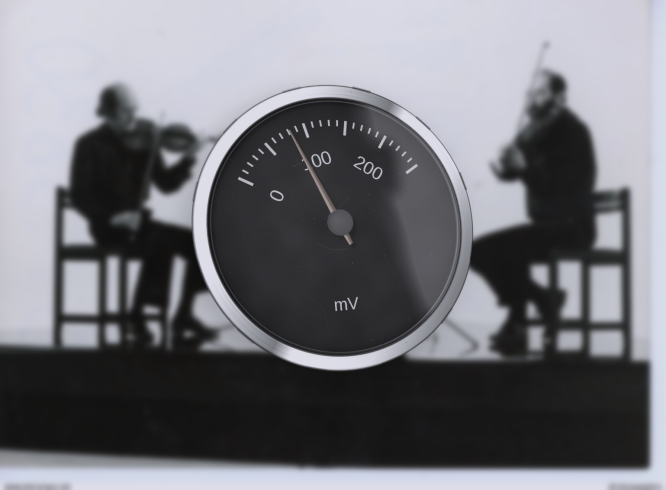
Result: **80** mV
